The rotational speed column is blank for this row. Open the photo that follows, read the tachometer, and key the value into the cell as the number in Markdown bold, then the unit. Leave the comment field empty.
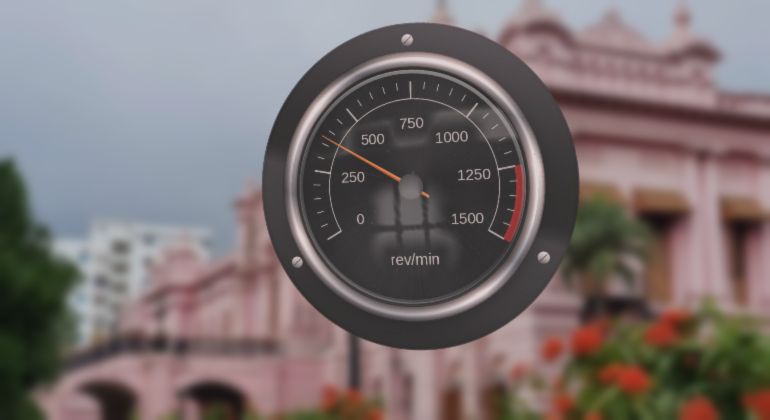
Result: **375** rpm
